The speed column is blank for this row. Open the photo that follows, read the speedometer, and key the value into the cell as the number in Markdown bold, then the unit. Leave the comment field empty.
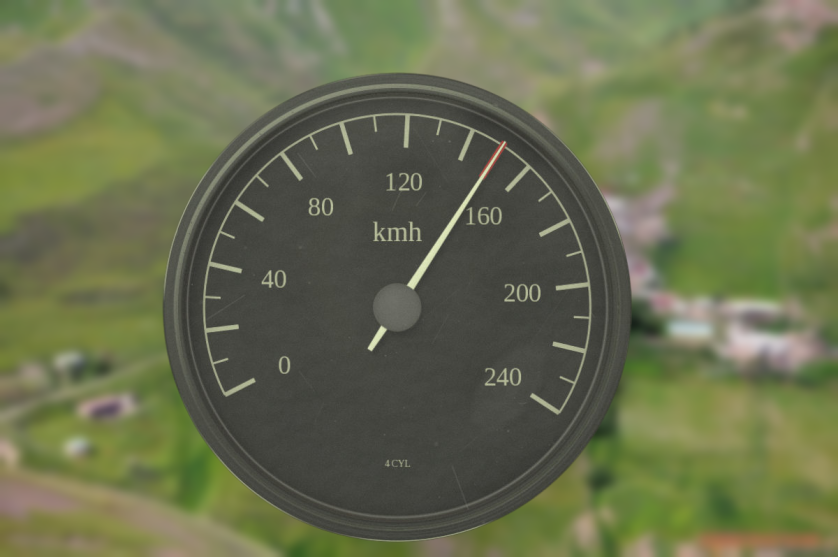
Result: **150** km/h
